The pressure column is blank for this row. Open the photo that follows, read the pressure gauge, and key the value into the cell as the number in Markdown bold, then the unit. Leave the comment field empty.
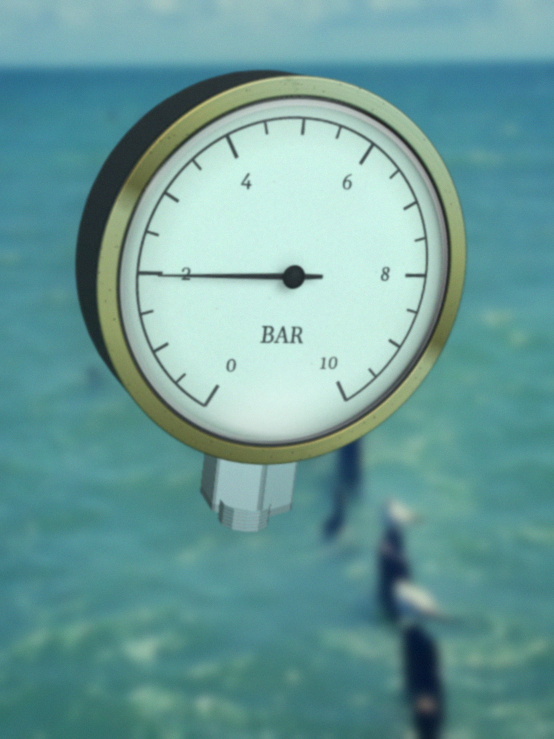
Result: **2** bar
